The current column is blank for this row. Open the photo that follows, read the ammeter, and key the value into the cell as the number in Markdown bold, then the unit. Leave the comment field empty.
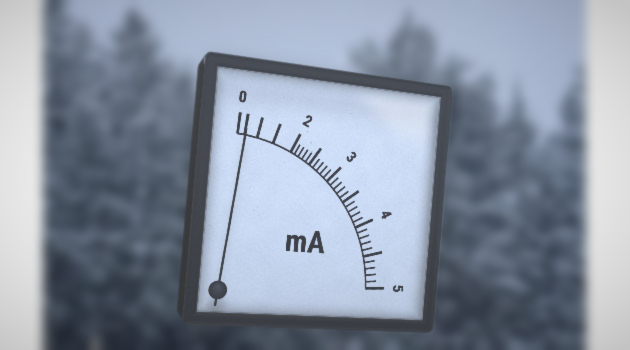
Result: **0.5** mA
